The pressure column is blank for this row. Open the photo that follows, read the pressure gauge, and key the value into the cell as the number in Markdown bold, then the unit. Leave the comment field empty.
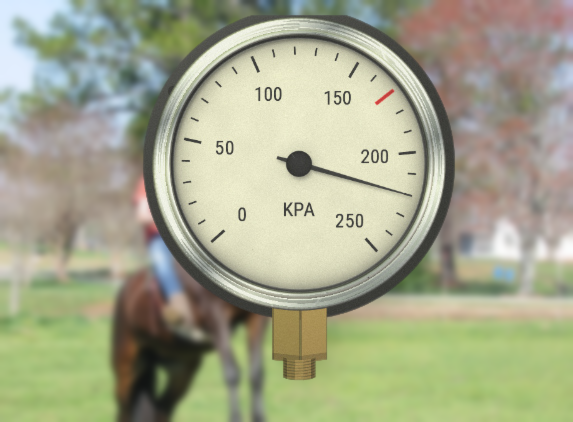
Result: **220** kPa
